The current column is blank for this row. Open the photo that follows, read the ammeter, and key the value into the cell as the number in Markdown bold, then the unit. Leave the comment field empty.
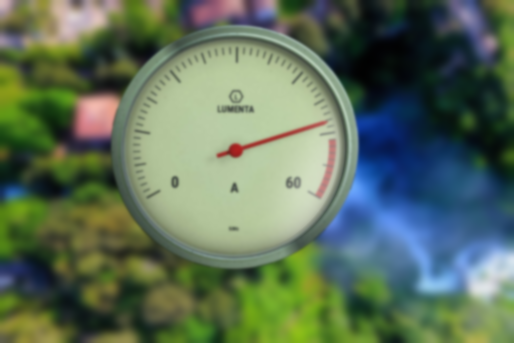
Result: **48** A
